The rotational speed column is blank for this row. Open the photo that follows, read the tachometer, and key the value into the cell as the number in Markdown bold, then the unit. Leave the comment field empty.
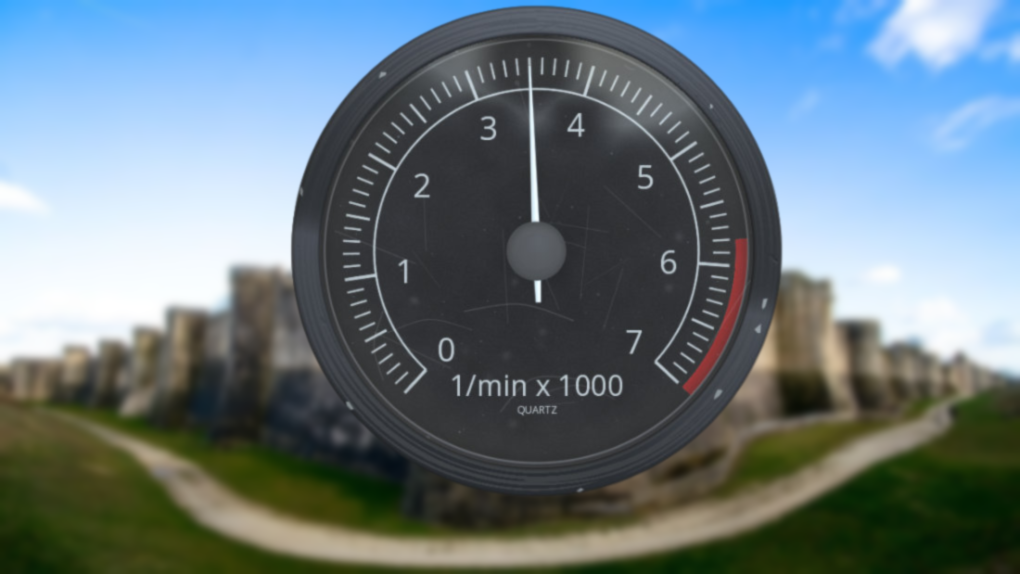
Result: **3500** rpm
